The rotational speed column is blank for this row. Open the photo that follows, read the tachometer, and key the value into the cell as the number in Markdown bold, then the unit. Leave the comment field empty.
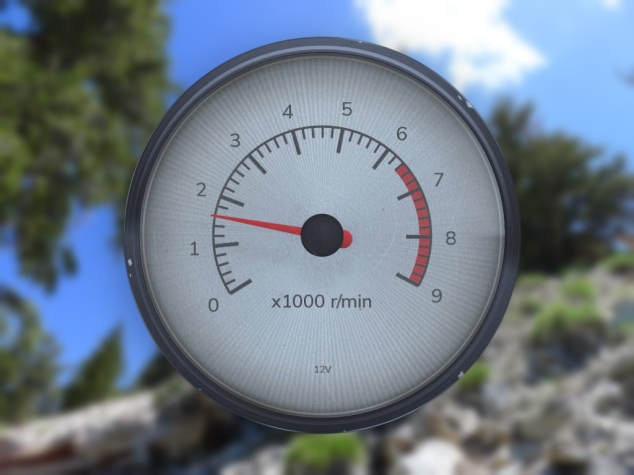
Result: **1600** rpm
